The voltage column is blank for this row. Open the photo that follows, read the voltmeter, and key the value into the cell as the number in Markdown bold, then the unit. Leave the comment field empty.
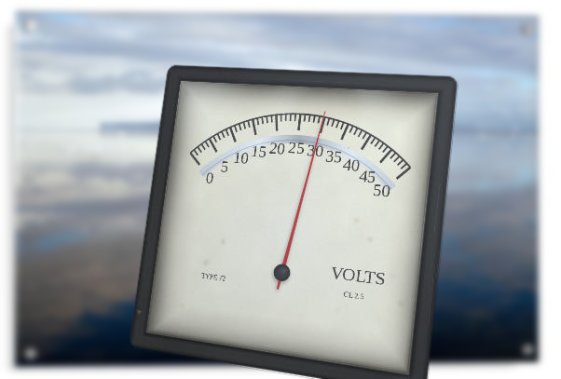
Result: **30** V
